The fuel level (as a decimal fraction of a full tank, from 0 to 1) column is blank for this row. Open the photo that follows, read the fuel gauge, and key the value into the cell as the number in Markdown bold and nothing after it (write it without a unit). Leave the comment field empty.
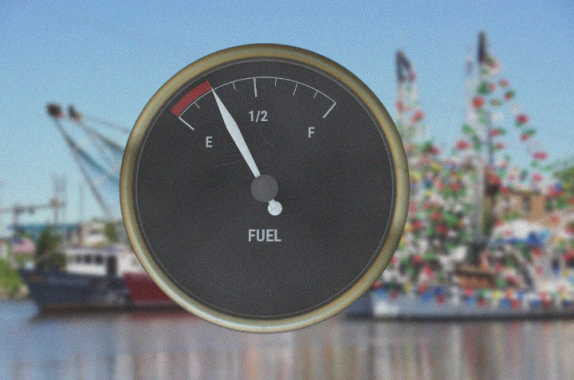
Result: **0.25**
